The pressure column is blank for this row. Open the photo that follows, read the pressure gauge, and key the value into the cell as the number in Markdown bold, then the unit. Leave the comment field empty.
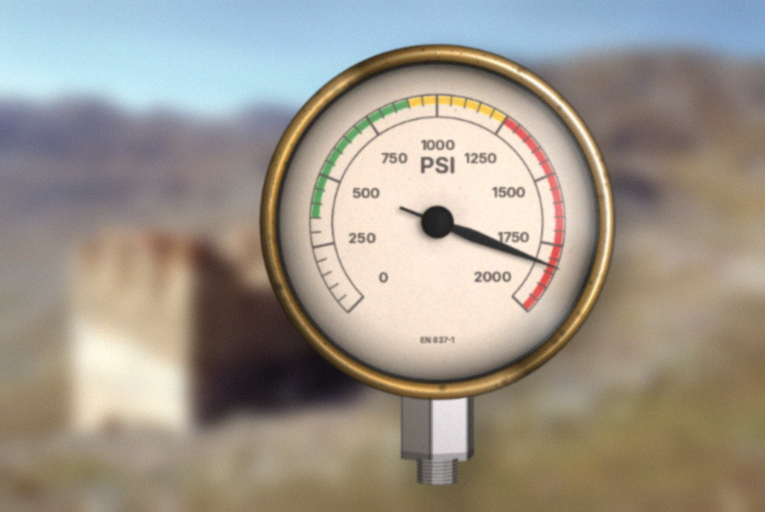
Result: **1825** psi
